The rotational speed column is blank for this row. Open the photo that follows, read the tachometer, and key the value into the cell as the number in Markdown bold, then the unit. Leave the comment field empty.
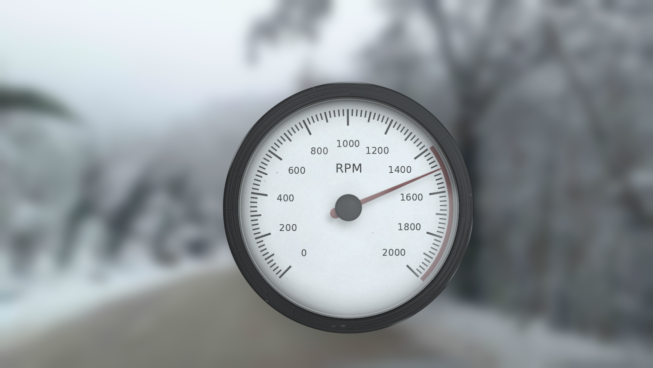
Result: **1500** rpm
